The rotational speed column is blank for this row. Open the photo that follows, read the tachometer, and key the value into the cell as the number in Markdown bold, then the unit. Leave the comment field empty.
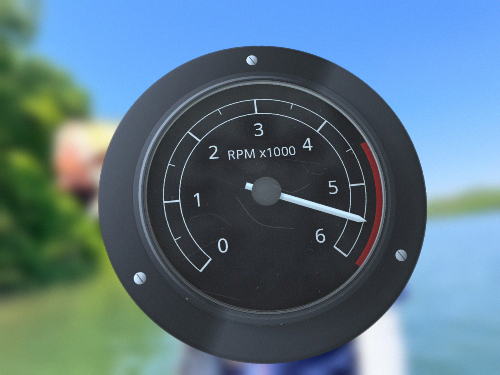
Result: **5500** rpm
